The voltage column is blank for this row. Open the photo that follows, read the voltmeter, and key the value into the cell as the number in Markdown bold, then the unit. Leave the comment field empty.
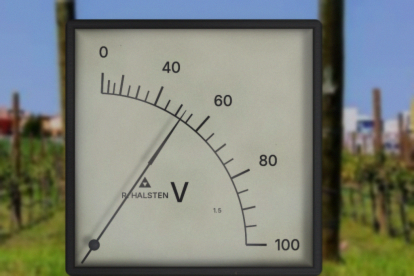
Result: **52.5** V
